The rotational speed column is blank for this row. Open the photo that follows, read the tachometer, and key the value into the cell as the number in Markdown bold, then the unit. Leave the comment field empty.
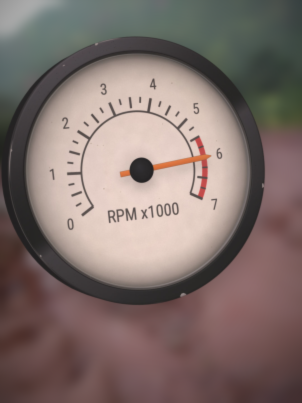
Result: **6000** rpm
